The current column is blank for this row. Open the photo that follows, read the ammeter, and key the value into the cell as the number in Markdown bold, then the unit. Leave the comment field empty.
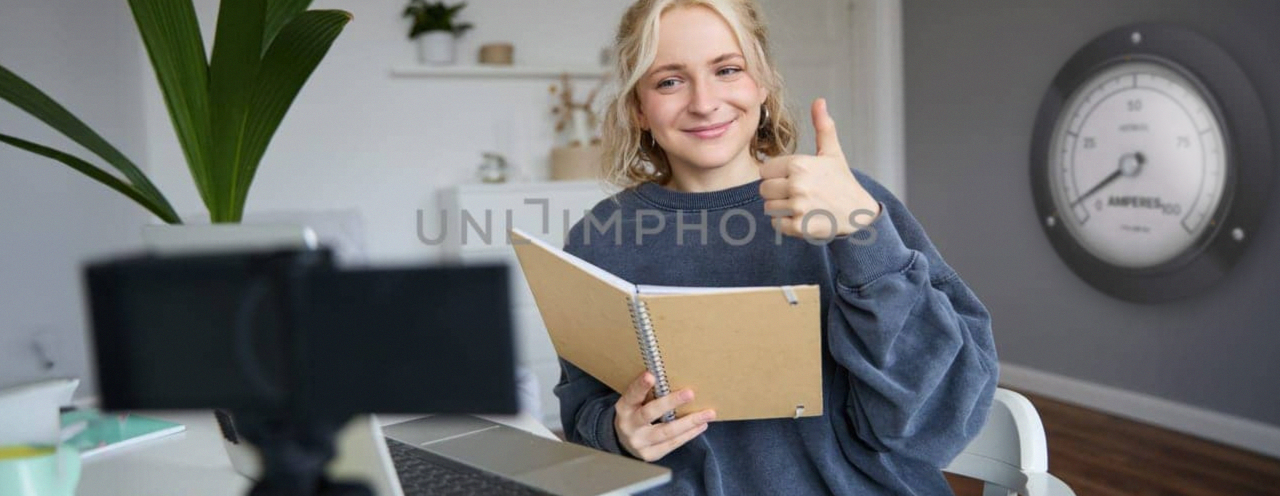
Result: **5** A
